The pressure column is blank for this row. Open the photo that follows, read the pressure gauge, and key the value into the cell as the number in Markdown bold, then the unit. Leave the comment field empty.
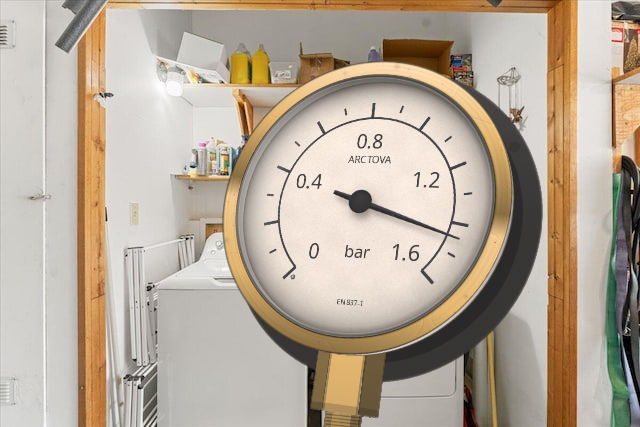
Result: **1.45** bar
